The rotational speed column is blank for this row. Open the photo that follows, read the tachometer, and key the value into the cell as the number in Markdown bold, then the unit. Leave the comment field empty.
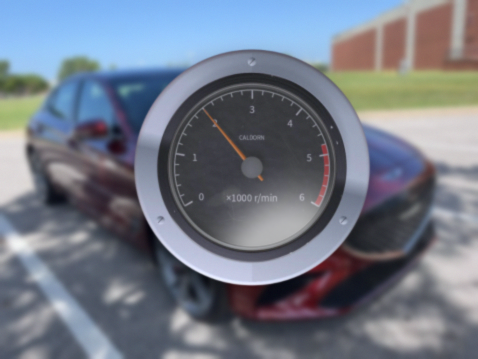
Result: **2000** rpm
